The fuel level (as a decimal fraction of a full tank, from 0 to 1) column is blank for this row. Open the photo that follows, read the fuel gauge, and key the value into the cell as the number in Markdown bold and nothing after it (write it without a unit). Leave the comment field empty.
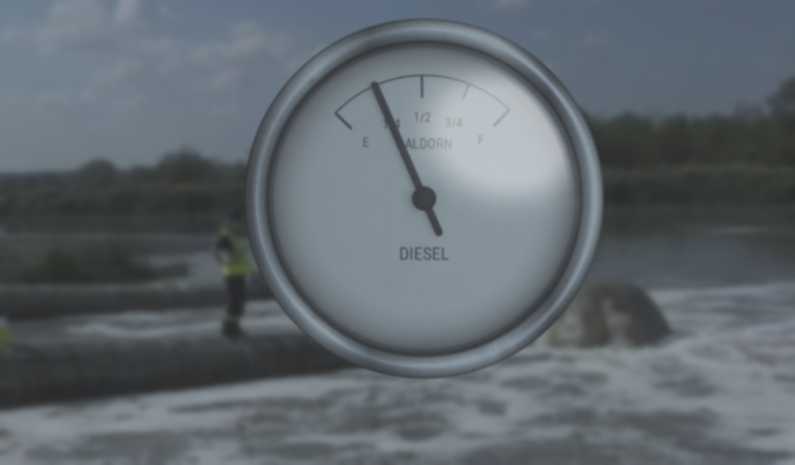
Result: **0.25**
